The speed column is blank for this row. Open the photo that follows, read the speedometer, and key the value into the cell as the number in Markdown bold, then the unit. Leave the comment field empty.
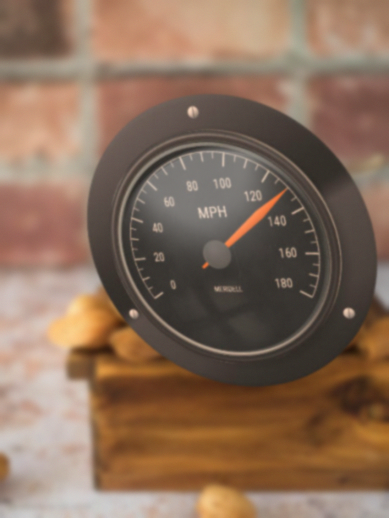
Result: **130** mph
